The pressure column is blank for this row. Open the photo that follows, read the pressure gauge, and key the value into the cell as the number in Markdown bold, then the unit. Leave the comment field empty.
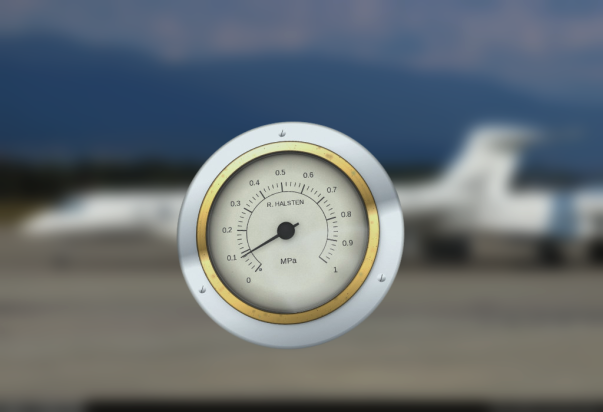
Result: **0.08** MPa
